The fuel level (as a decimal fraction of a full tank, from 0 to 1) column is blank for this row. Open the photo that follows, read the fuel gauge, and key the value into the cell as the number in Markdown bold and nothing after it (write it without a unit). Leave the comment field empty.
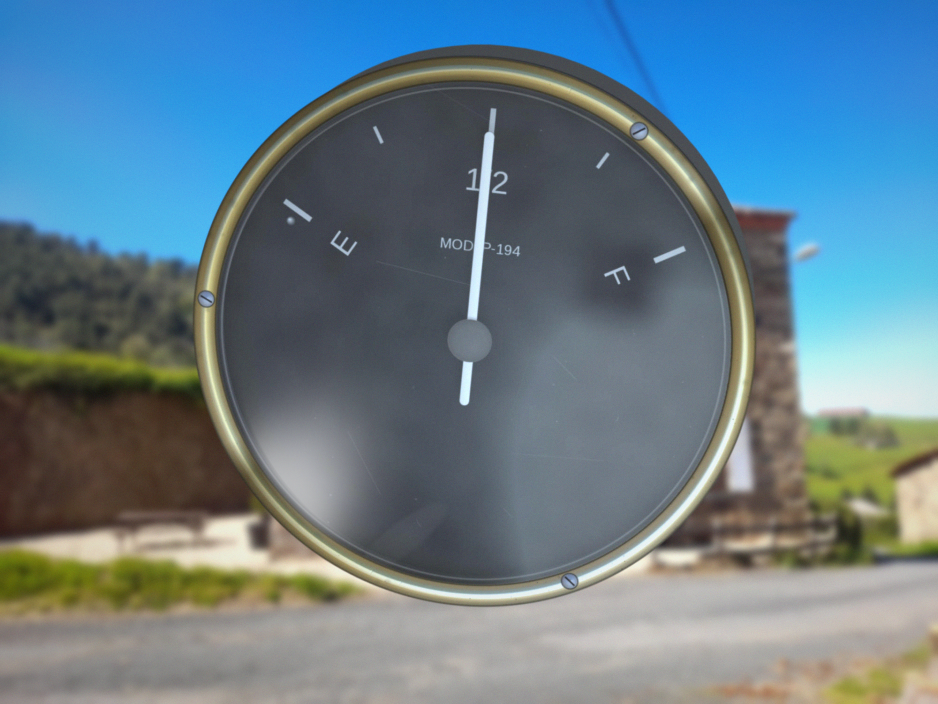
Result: **0.5**
